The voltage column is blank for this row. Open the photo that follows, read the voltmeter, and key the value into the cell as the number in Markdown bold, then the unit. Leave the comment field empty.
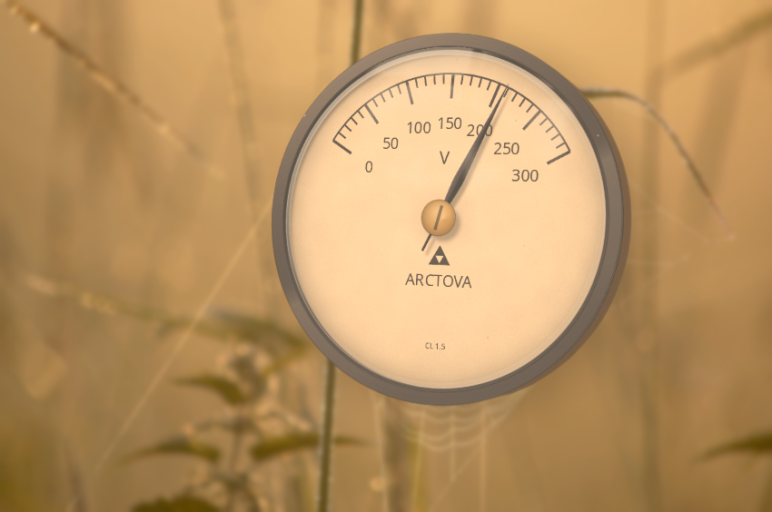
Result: **210** V
